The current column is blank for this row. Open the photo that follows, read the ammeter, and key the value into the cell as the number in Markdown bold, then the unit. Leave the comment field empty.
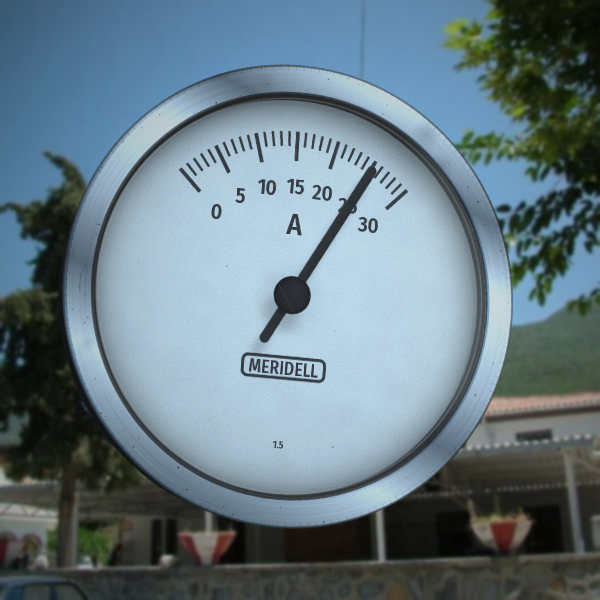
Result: **25** A
